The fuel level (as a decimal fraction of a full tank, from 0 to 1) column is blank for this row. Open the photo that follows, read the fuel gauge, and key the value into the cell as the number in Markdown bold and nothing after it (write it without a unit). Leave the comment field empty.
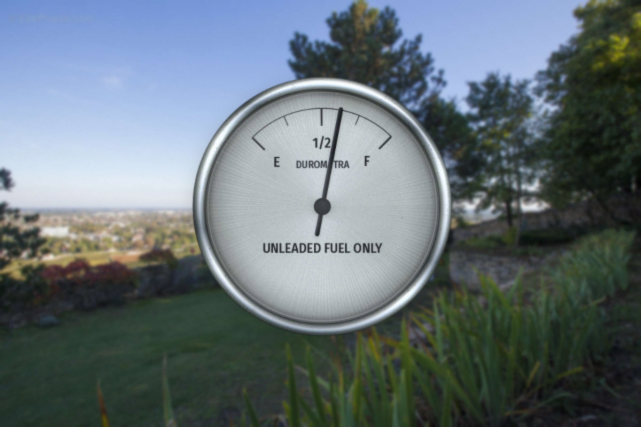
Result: **0.625**
